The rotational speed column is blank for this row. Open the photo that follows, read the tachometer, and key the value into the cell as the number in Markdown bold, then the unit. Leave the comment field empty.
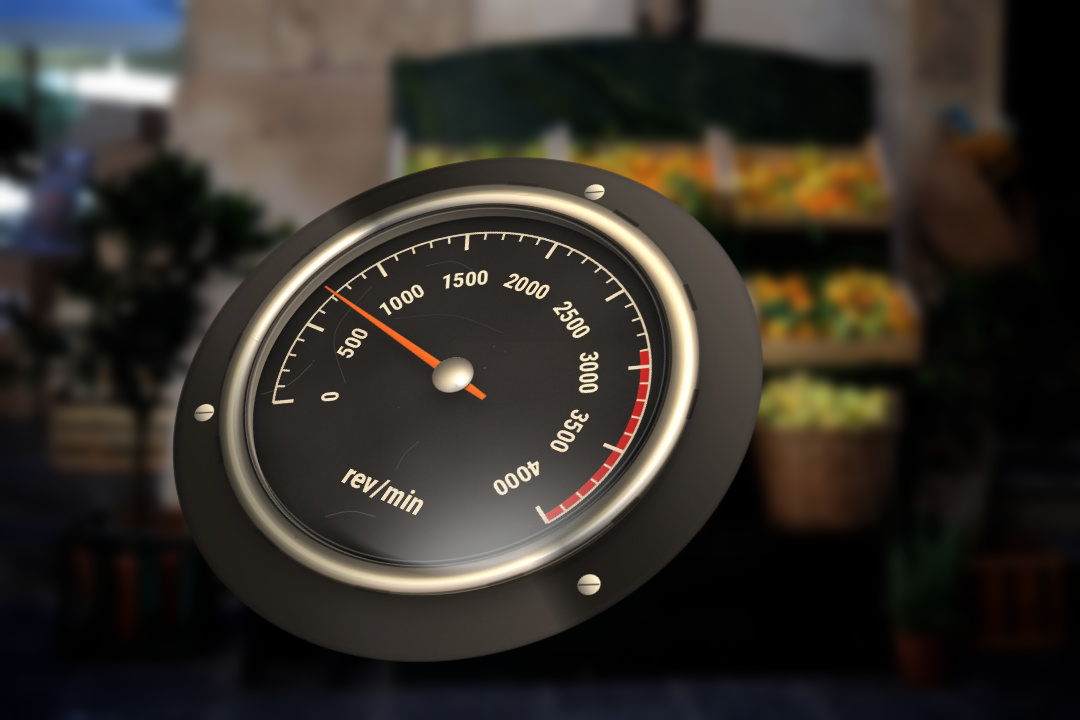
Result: **700** rpm
